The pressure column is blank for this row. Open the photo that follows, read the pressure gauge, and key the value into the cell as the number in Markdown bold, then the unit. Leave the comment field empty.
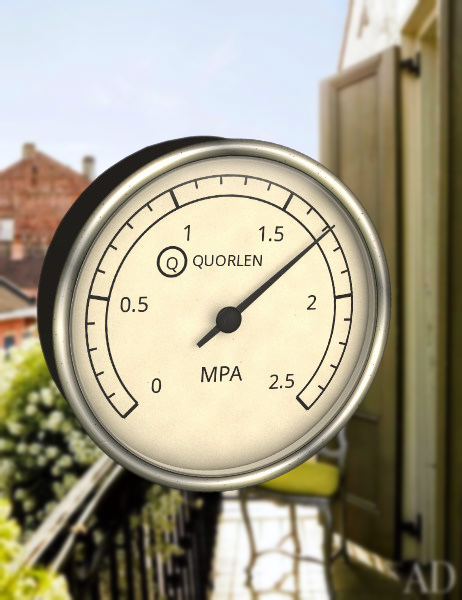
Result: **1.7** MPa
